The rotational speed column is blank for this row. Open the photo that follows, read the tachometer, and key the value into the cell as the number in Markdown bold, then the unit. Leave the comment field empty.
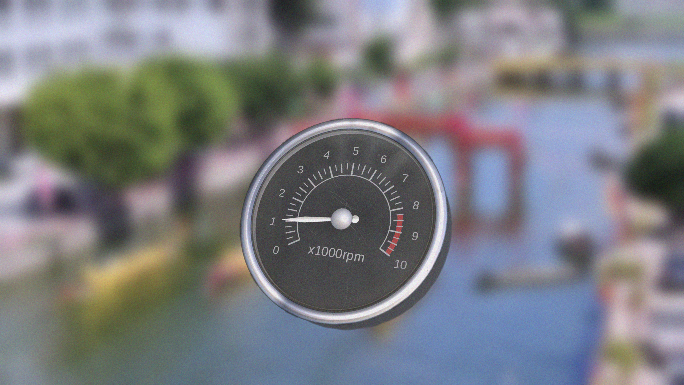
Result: **1000** rpm
